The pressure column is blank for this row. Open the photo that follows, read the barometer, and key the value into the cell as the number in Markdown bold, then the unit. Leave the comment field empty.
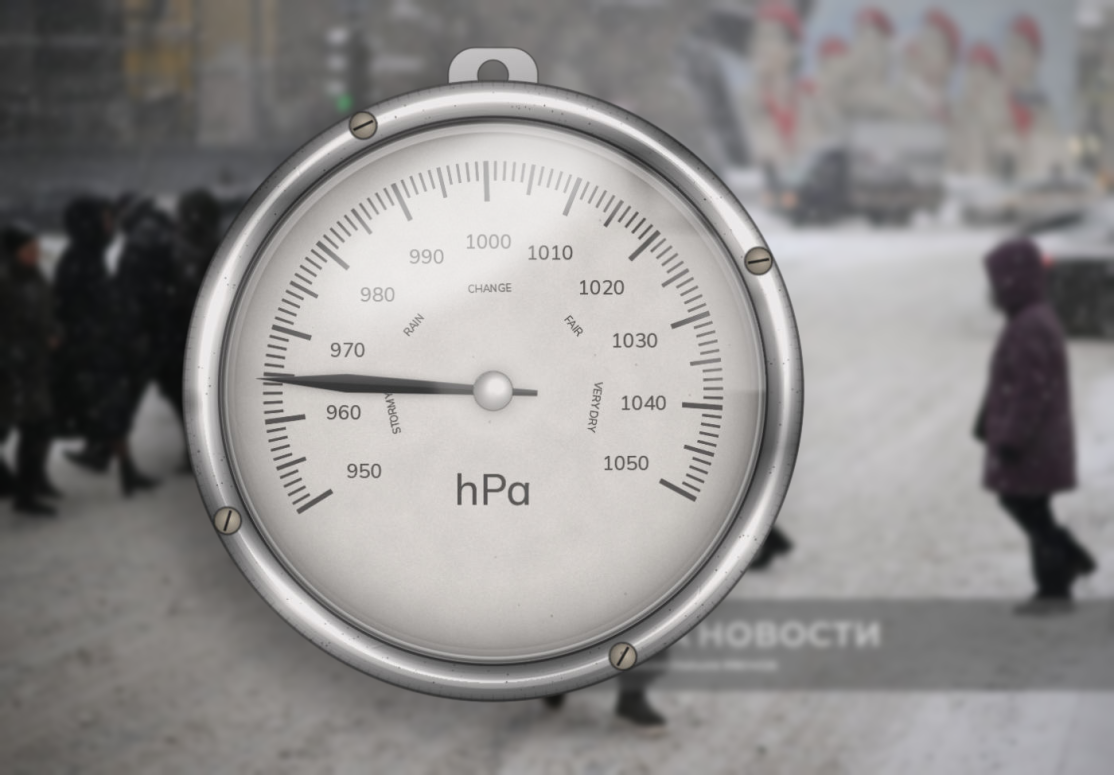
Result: **964.5** hPa
